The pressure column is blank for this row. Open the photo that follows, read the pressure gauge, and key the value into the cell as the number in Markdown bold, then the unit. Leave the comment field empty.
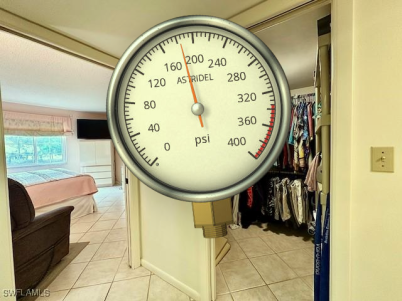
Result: **185** psi
